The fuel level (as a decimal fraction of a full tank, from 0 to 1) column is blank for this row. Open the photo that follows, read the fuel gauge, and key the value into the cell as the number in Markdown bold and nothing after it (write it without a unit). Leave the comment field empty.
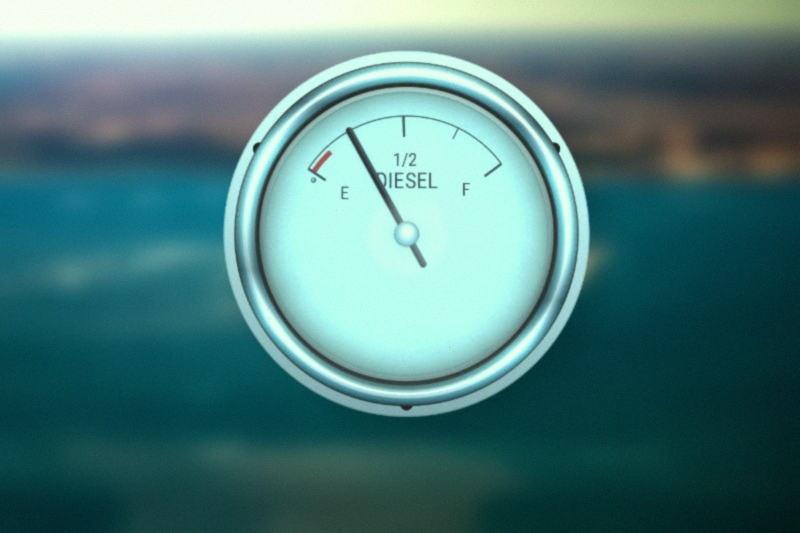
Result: **0.25**
